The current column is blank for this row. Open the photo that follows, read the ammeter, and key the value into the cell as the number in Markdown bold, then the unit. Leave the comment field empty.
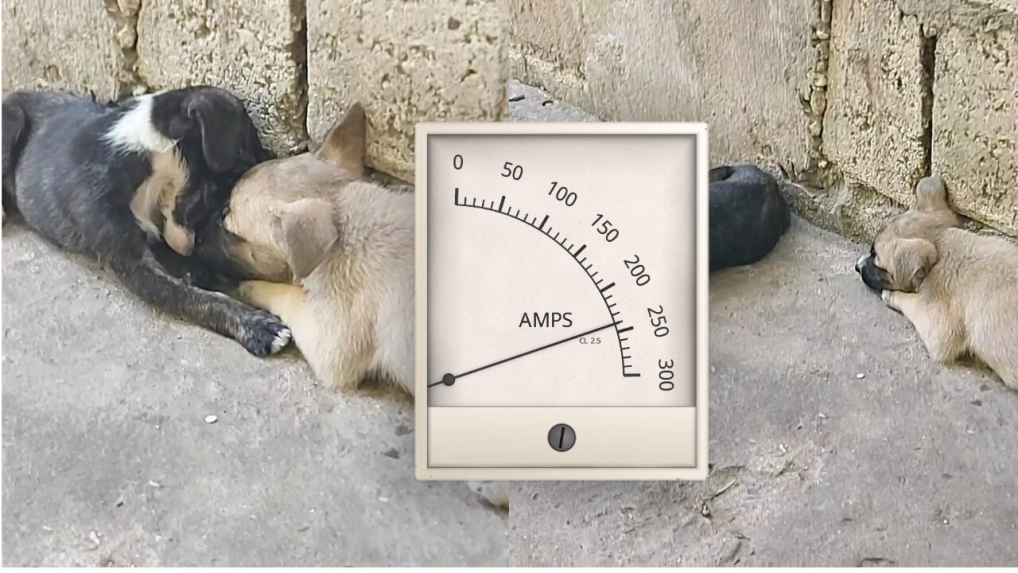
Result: **240** A
